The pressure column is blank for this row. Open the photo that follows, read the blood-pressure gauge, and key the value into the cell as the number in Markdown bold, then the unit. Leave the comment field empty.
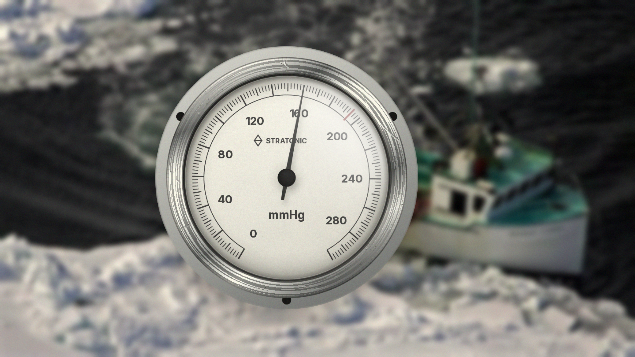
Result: **160** mmHg
